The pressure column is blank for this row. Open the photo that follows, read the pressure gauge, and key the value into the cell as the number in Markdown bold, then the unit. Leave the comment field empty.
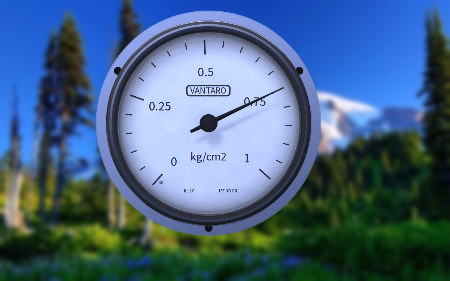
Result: **0.75** kg/cm²
